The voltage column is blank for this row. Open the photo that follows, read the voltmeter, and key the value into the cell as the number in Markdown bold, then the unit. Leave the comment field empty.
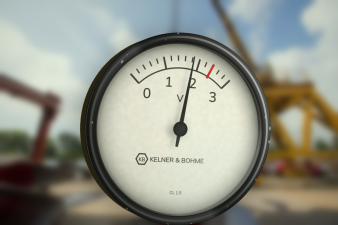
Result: **1.8** V
